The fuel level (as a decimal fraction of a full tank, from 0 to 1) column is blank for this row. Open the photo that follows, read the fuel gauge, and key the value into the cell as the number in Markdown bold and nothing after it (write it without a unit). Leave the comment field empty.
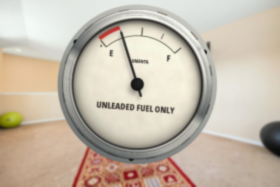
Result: **0.25**
